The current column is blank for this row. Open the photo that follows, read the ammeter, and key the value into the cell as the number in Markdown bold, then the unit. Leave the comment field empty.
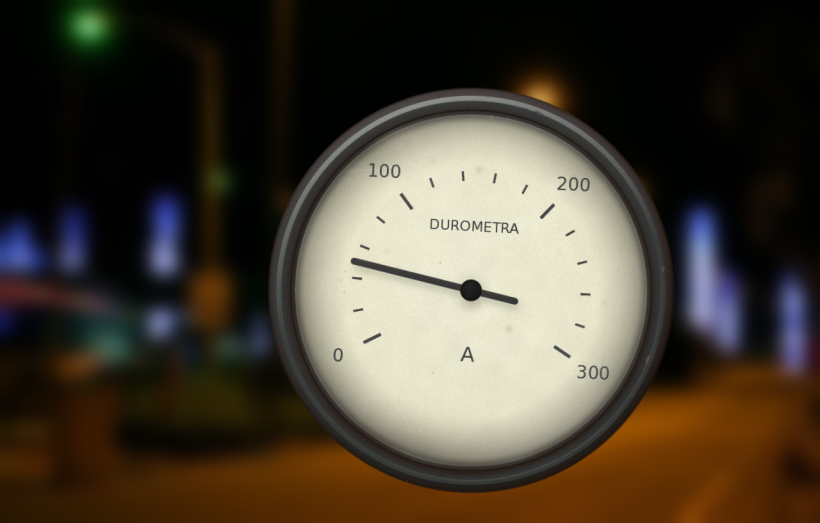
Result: **50** A
